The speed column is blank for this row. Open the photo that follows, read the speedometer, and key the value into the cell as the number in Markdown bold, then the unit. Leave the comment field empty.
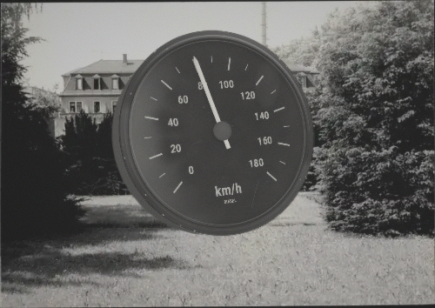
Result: **80** km/h
